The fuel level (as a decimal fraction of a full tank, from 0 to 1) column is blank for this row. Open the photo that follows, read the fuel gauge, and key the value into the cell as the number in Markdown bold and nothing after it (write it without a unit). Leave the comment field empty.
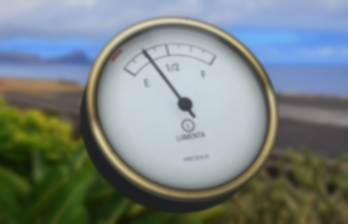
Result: **0.25**
